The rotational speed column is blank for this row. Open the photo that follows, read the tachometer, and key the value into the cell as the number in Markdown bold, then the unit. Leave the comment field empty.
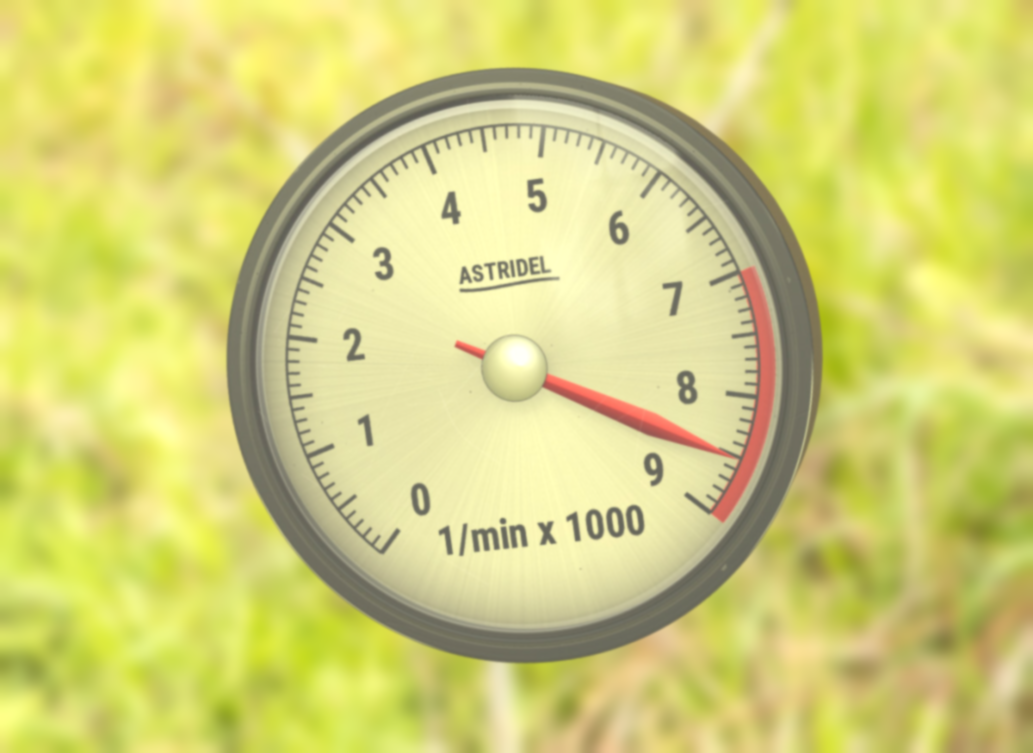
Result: **8500** rpm
